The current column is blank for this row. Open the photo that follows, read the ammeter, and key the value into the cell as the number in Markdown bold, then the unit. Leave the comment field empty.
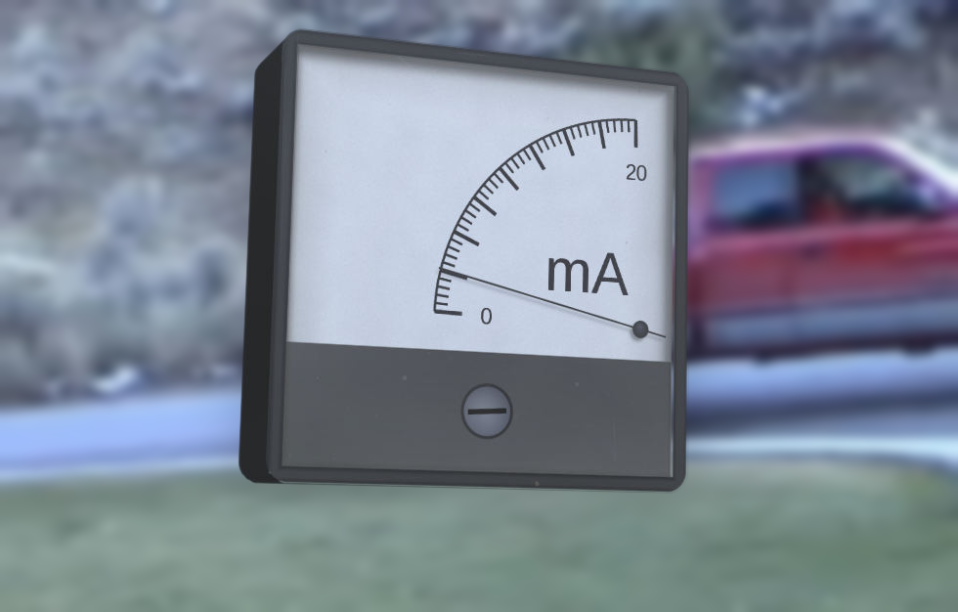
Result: **2.5** mA
